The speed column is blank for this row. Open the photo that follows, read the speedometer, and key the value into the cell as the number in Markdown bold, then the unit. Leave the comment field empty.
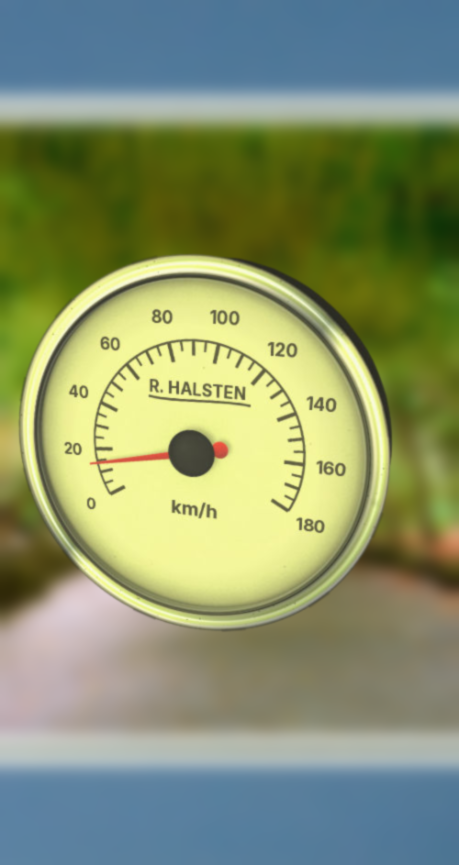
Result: **15** km/h
